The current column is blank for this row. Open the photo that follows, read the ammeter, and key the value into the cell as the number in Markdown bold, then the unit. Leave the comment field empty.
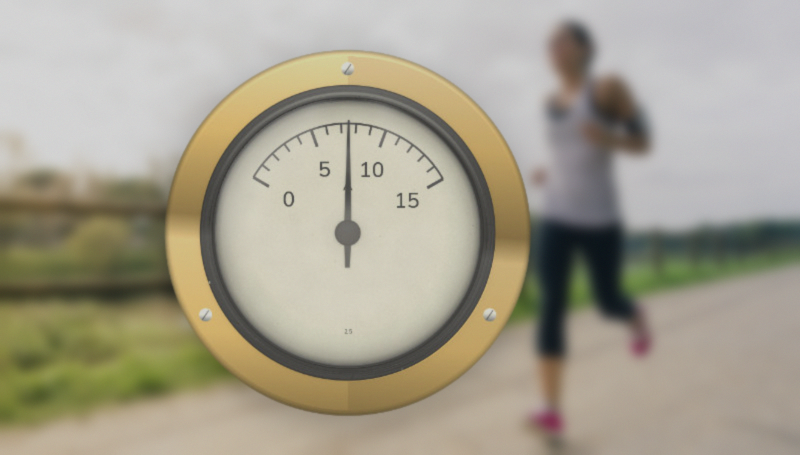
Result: **7.5** A
